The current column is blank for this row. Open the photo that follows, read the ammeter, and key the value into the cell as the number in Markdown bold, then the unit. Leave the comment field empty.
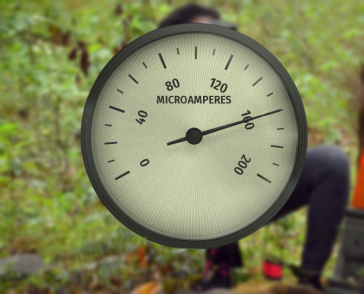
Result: **160** µA
